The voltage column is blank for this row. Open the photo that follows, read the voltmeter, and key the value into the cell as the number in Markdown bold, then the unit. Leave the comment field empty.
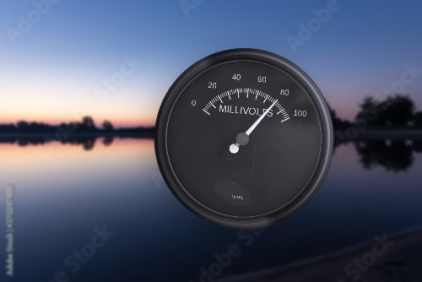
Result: **80** mV
